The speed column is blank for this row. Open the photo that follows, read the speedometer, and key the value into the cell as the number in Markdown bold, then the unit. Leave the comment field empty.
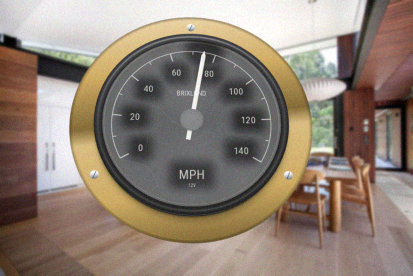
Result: **75** mph
